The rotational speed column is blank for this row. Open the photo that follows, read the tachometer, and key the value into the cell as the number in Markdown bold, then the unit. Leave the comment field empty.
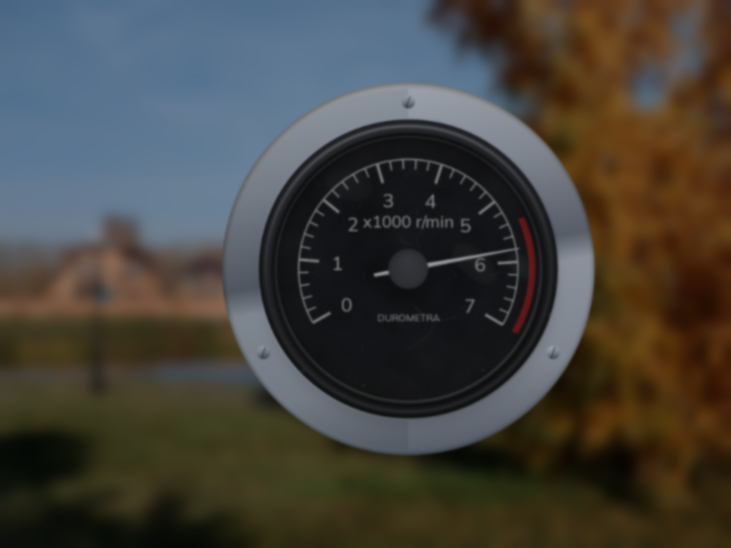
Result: **5800** rpm
